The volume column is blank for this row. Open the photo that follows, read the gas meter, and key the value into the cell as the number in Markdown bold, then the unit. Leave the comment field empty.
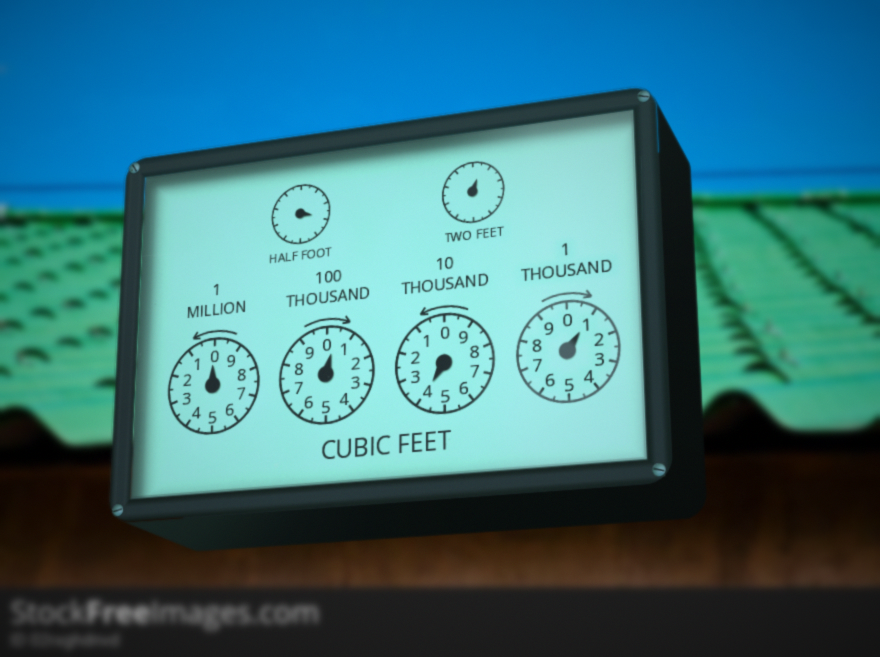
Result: **4100** ft³
